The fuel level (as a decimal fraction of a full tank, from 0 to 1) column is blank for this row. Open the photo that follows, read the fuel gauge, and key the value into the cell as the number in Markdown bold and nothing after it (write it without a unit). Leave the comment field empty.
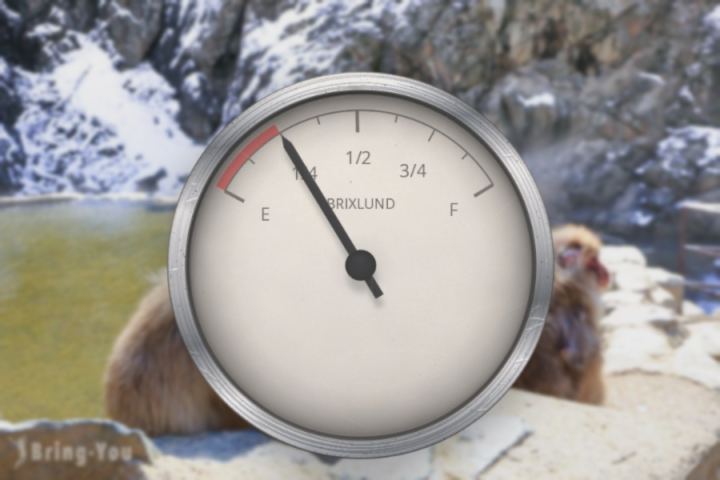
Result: **0.25**
